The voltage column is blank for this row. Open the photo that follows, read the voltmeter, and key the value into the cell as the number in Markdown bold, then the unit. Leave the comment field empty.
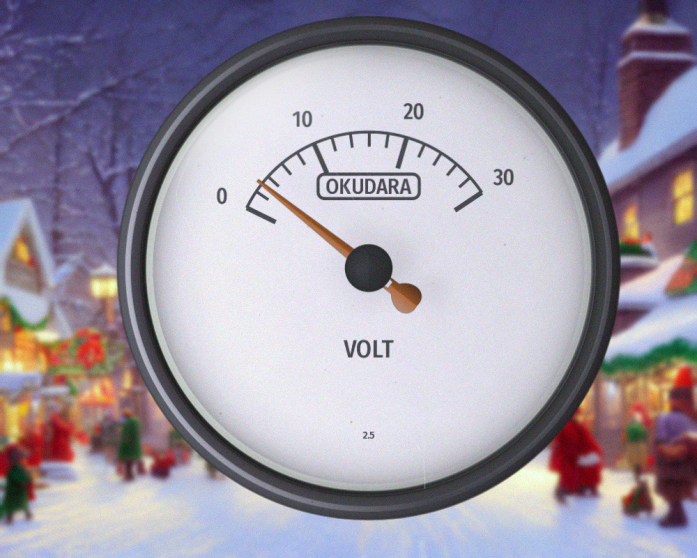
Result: **3** V
